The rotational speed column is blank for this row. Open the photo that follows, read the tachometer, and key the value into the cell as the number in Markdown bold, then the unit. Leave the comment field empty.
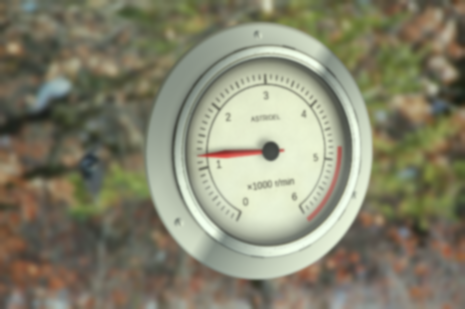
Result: **1200** rpm
